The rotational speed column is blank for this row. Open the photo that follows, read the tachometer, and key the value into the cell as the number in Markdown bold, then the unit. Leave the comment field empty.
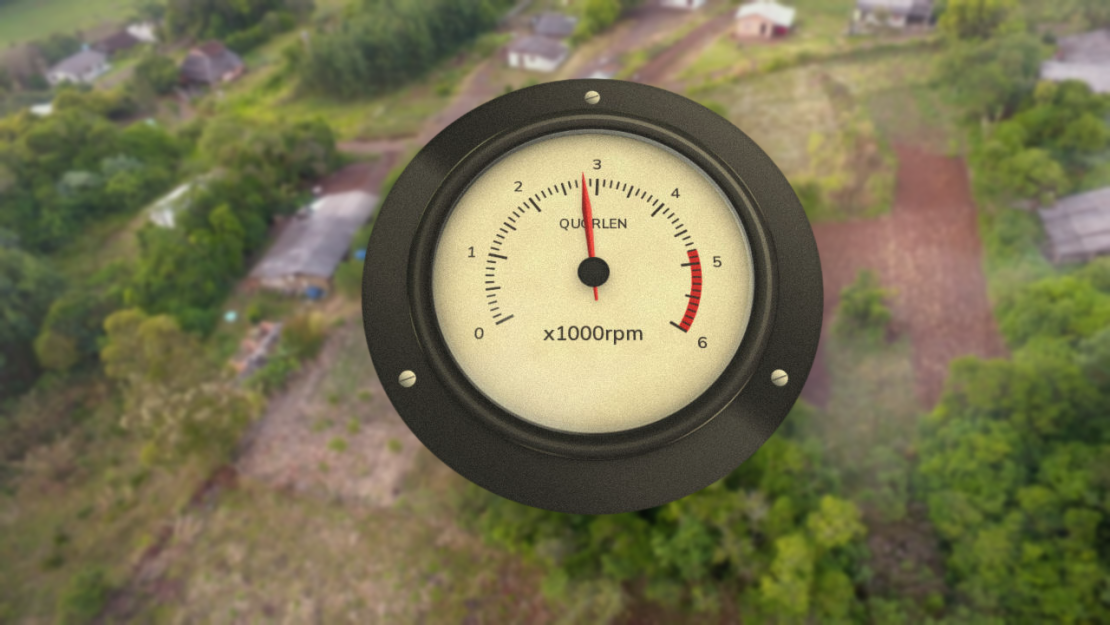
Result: **2800** rpm
